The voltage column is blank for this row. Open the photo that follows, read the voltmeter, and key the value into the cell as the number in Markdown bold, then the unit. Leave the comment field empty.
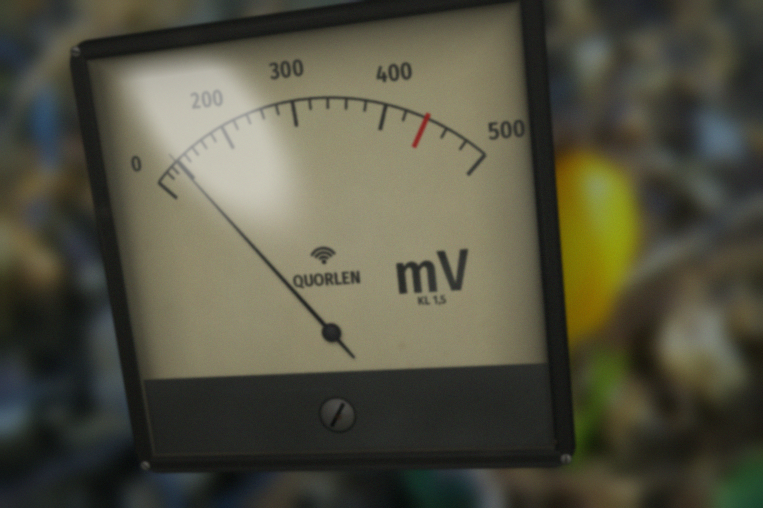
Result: **100** mV
